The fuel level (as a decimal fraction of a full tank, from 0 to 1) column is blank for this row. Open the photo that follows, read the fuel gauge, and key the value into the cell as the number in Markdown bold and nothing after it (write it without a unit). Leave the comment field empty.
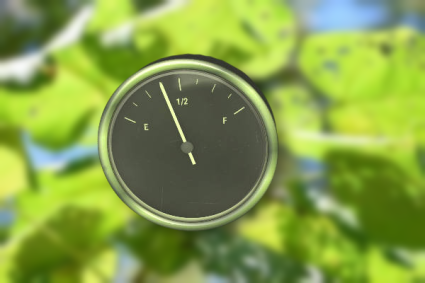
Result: **0.375**
